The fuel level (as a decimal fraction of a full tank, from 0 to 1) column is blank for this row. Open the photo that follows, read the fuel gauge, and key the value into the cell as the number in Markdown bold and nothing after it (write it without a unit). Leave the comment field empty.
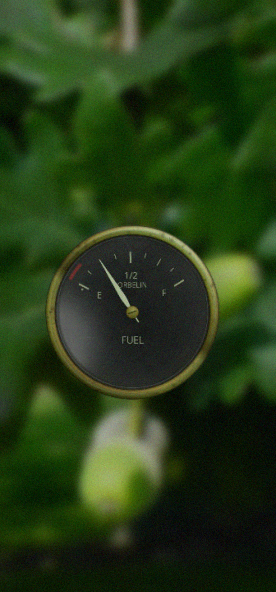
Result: **0.25**
